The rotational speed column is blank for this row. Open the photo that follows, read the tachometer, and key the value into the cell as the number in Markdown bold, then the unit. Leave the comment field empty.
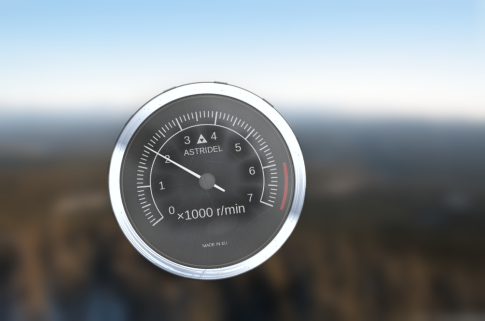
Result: **2000** rpm
